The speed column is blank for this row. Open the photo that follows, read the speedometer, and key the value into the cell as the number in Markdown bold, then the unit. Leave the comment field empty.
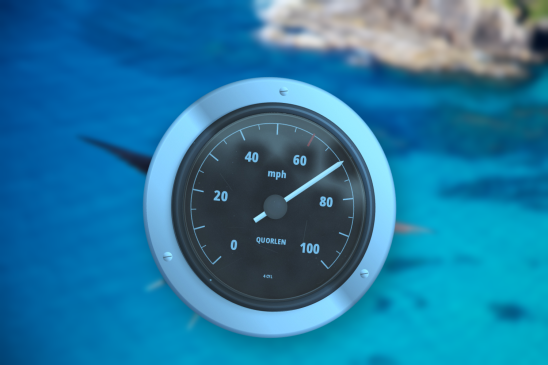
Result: **70** mph
